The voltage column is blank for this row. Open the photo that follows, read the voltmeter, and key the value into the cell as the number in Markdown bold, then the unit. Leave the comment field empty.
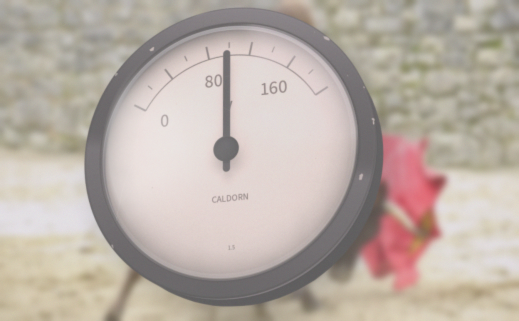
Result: **100** V
